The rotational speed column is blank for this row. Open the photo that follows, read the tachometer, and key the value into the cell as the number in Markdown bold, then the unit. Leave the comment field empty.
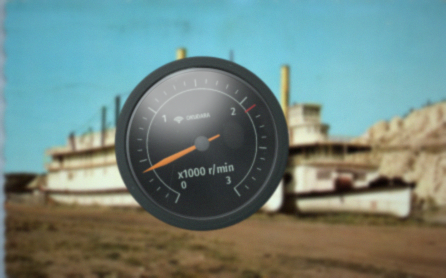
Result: **400** rpm
